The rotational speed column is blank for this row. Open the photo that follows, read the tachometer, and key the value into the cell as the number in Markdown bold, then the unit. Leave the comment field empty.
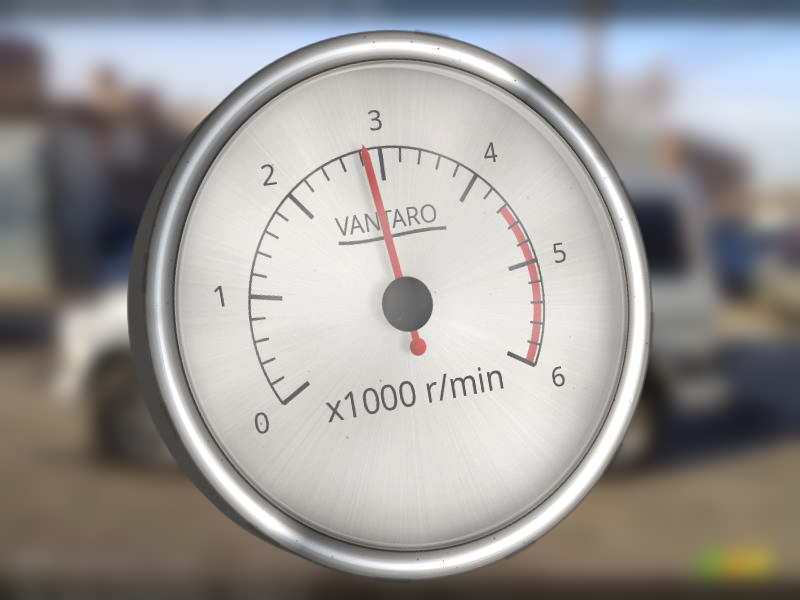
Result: **2800** rpm
